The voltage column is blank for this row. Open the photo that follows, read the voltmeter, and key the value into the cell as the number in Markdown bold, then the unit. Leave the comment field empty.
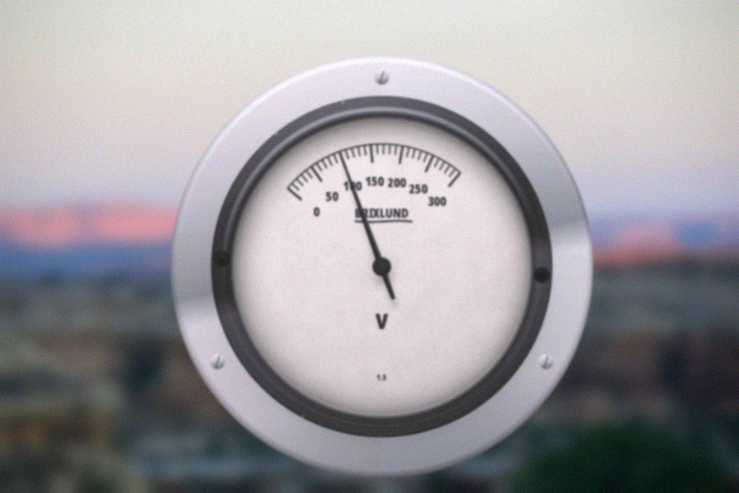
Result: **100** V
